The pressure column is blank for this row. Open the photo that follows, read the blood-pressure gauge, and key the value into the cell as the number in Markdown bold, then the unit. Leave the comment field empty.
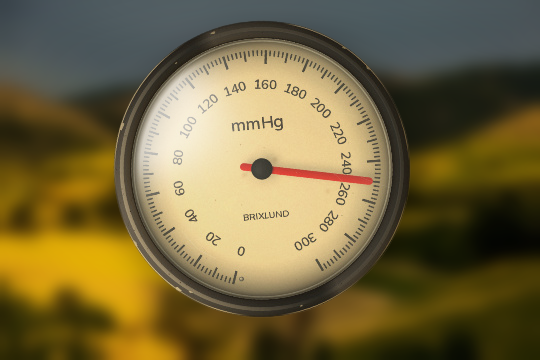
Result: **250** mmHg
